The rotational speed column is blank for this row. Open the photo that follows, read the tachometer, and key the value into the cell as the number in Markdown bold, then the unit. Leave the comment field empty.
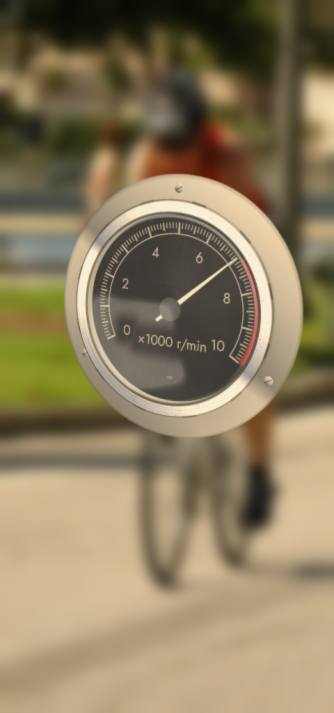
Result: **7000** rpm
